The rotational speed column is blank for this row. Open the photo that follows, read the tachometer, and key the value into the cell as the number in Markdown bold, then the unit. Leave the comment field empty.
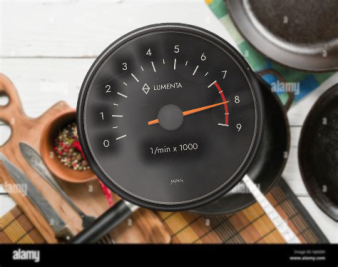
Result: **8000** rpm
